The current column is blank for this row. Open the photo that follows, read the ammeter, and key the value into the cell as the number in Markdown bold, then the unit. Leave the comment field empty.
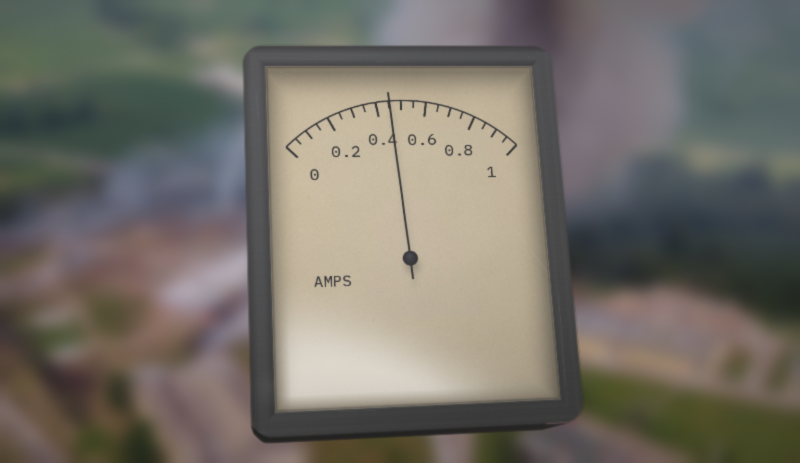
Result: **0.45** A
